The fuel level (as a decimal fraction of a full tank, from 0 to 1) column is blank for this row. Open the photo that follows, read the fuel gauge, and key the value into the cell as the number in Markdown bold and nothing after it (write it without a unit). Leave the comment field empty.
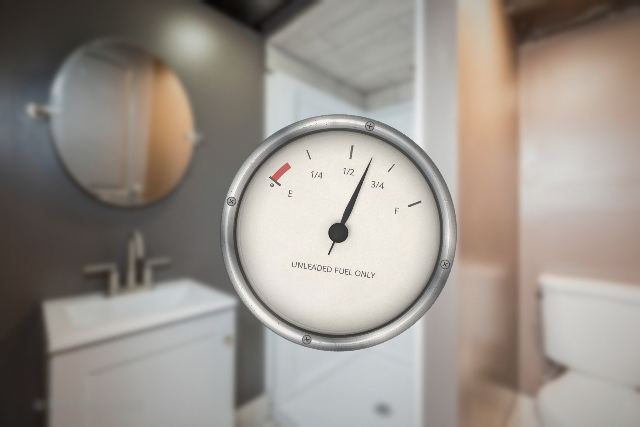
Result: **0.625**
